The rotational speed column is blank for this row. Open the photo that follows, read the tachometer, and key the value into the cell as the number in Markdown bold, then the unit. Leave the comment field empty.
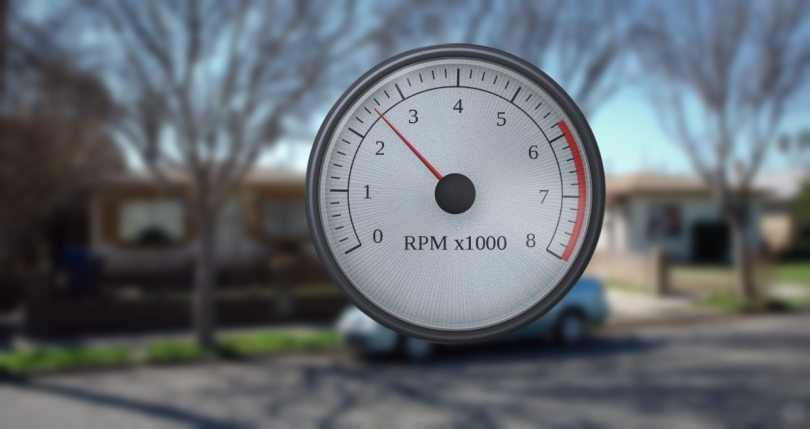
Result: **2500** rpm
